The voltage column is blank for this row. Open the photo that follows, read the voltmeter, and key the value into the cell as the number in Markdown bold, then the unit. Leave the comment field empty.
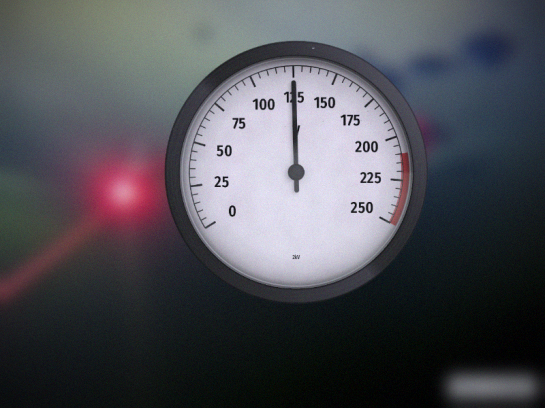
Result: **125** V
